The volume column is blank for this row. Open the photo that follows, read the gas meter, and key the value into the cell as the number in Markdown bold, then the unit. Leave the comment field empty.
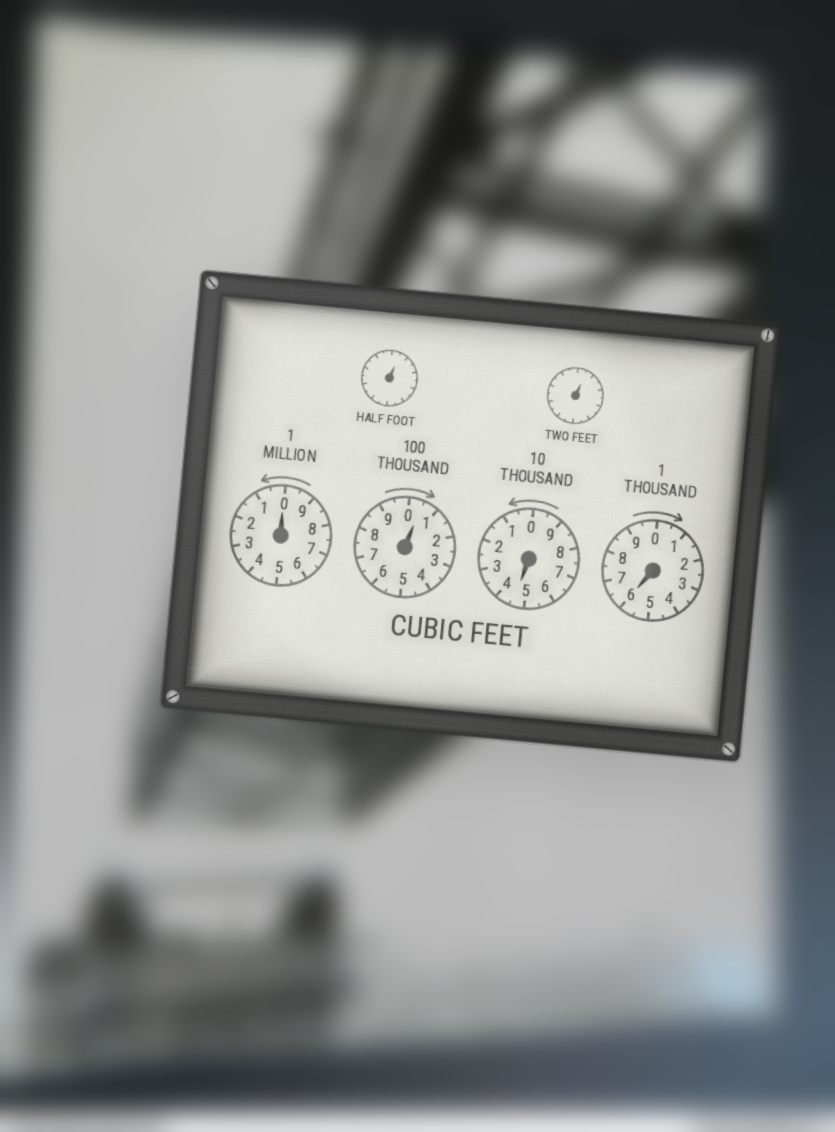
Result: **4600** ft³
